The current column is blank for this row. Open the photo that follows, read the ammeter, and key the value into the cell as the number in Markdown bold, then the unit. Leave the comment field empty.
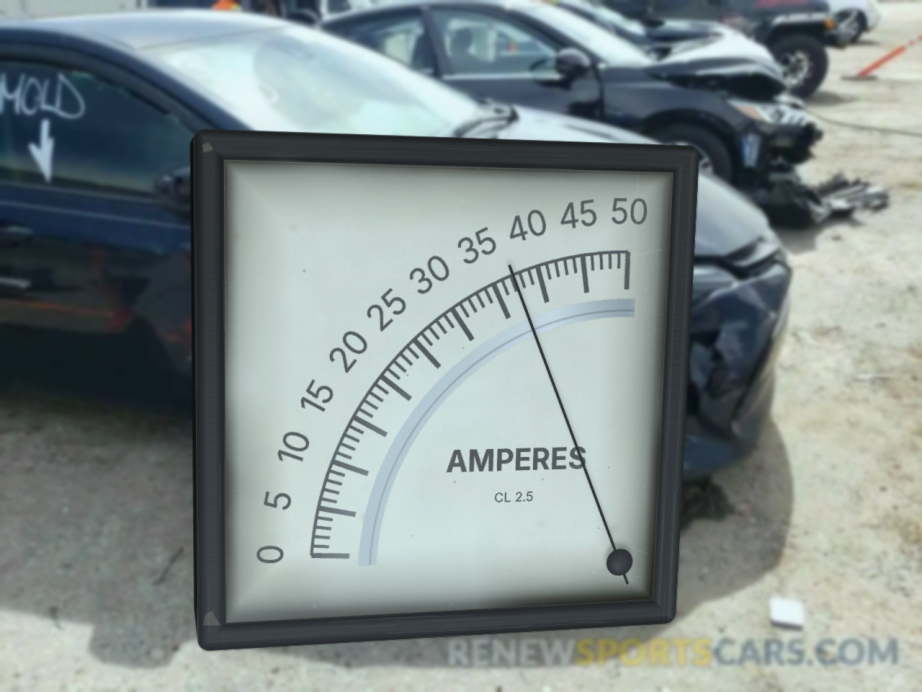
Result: **37** A
